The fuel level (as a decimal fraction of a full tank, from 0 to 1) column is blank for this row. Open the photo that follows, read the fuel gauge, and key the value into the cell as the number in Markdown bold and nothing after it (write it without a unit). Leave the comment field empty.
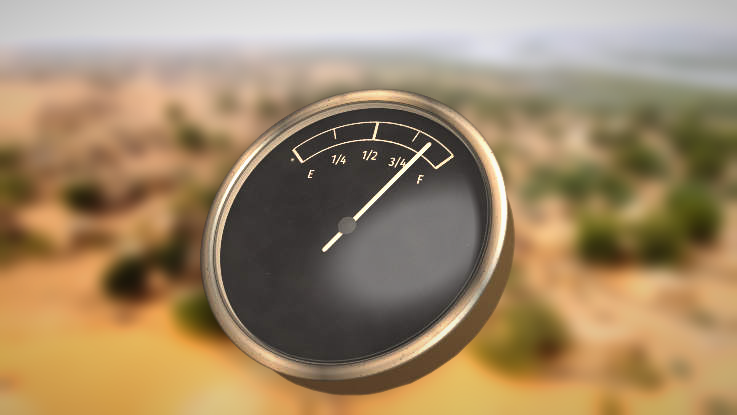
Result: **0.875**
